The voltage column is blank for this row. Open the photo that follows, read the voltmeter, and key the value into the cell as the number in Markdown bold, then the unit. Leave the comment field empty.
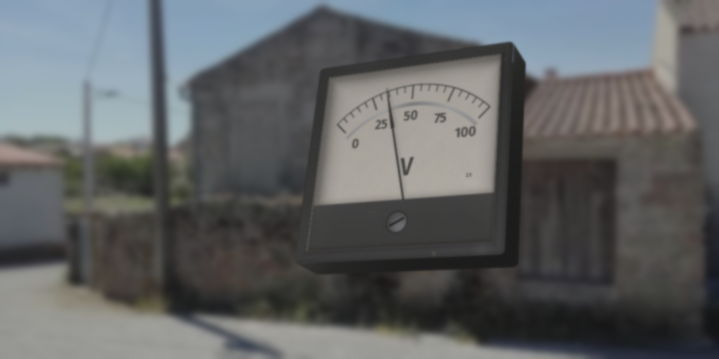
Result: **35** V
